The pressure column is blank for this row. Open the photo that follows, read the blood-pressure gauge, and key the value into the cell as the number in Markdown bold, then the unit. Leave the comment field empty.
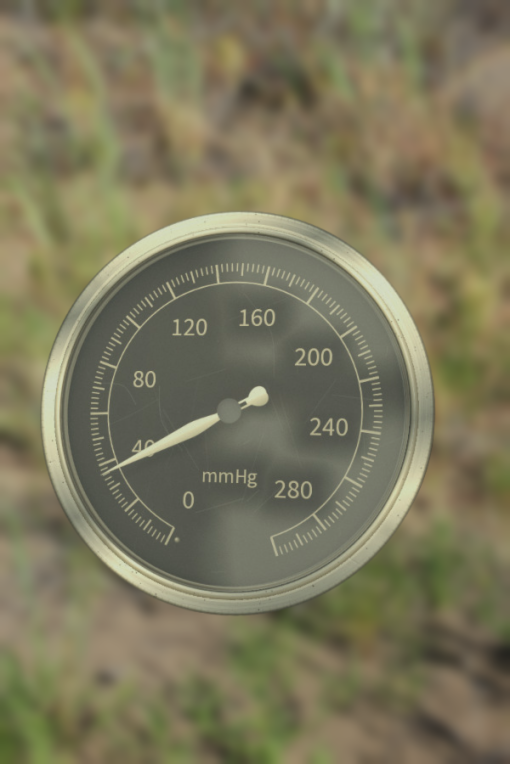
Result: **36** mmHg
